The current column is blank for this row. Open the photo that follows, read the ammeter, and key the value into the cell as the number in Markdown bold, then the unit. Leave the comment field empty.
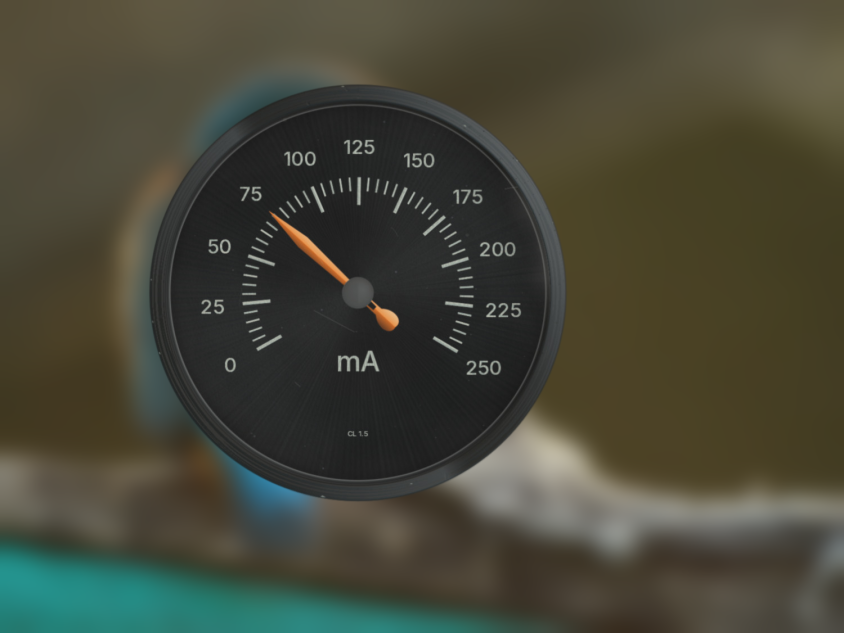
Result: **75** mA
